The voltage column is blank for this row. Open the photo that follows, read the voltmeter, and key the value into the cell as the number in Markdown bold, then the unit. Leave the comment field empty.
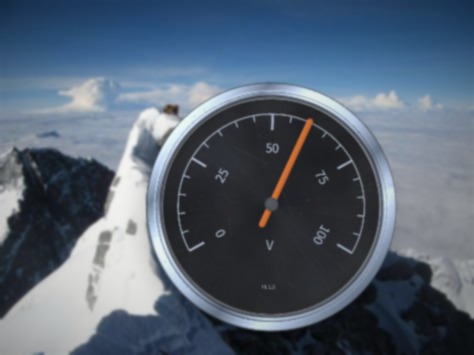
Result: **60** V
